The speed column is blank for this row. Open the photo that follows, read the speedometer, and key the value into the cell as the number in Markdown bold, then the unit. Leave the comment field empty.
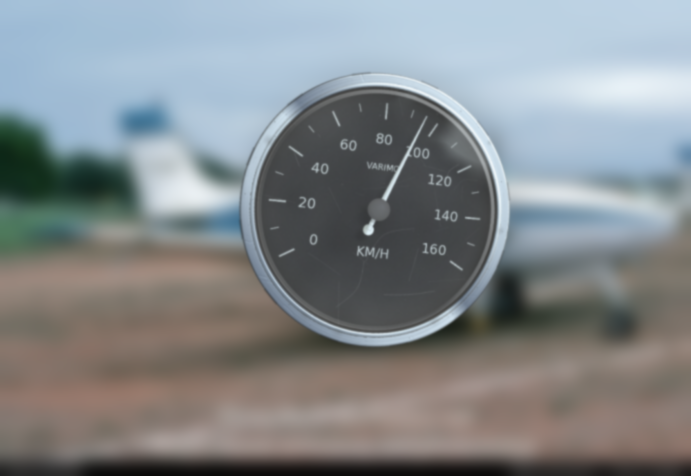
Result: **95** km/h
